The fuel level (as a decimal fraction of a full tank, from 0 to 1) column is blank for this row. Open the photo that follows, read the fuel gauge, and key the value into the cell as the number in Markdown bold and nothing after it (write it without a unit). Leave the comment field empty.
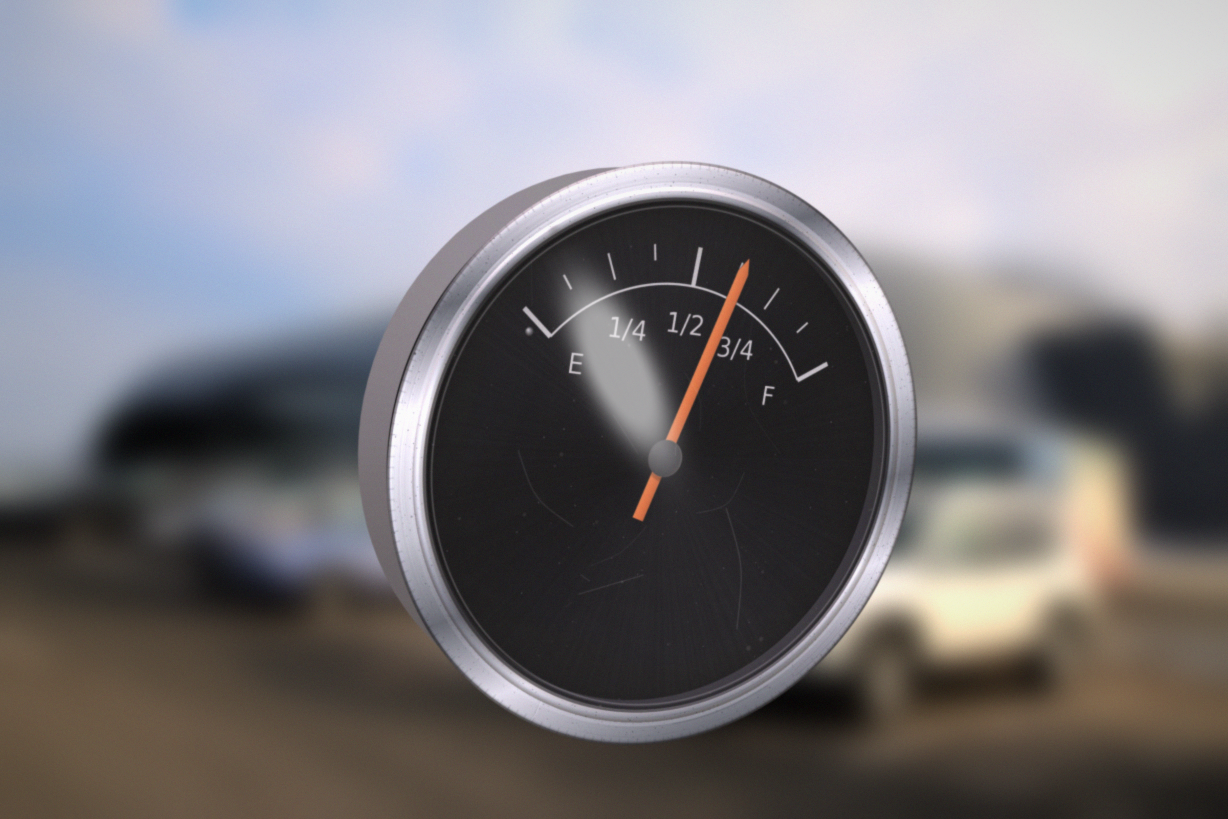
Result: **0.625**
